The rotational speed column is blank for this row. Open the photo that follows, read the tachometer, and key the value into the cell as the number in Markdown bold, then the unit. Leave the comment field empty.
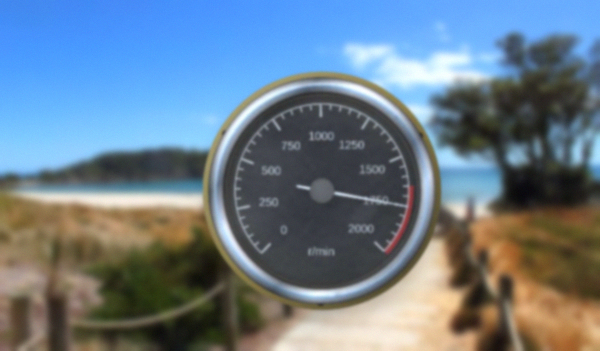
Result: **1750** rpm
